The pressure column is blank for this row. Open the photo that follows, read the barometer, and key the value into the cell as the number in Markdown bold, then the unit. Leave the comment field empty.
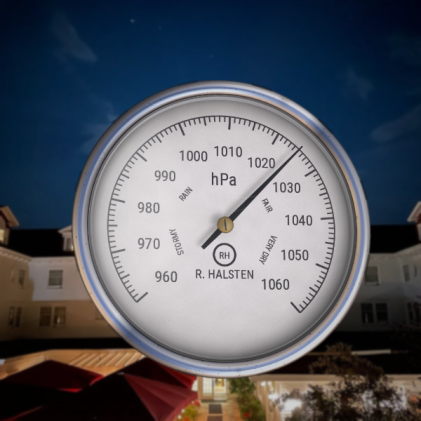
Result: **1025** hPa
